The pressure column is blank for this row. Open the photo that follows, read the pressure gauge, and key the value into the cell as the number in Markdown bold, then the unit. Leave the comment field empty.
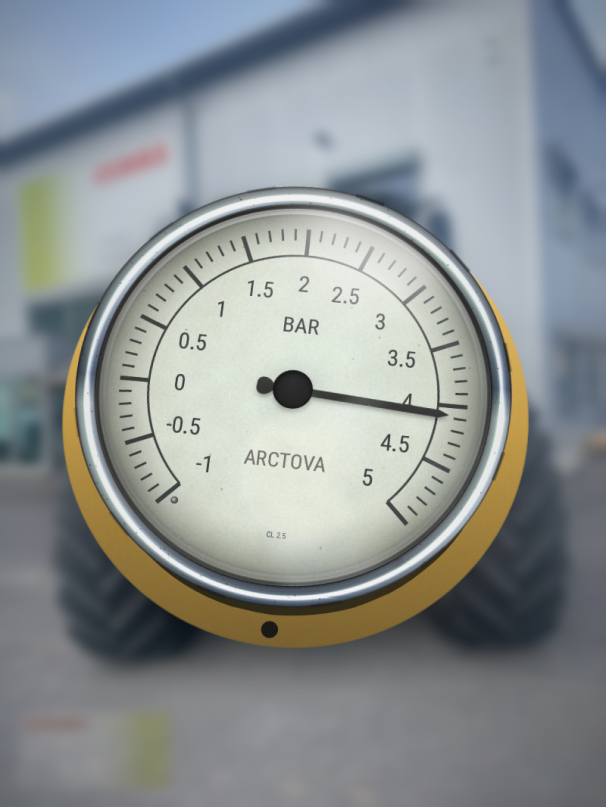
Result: **4.1** bar
